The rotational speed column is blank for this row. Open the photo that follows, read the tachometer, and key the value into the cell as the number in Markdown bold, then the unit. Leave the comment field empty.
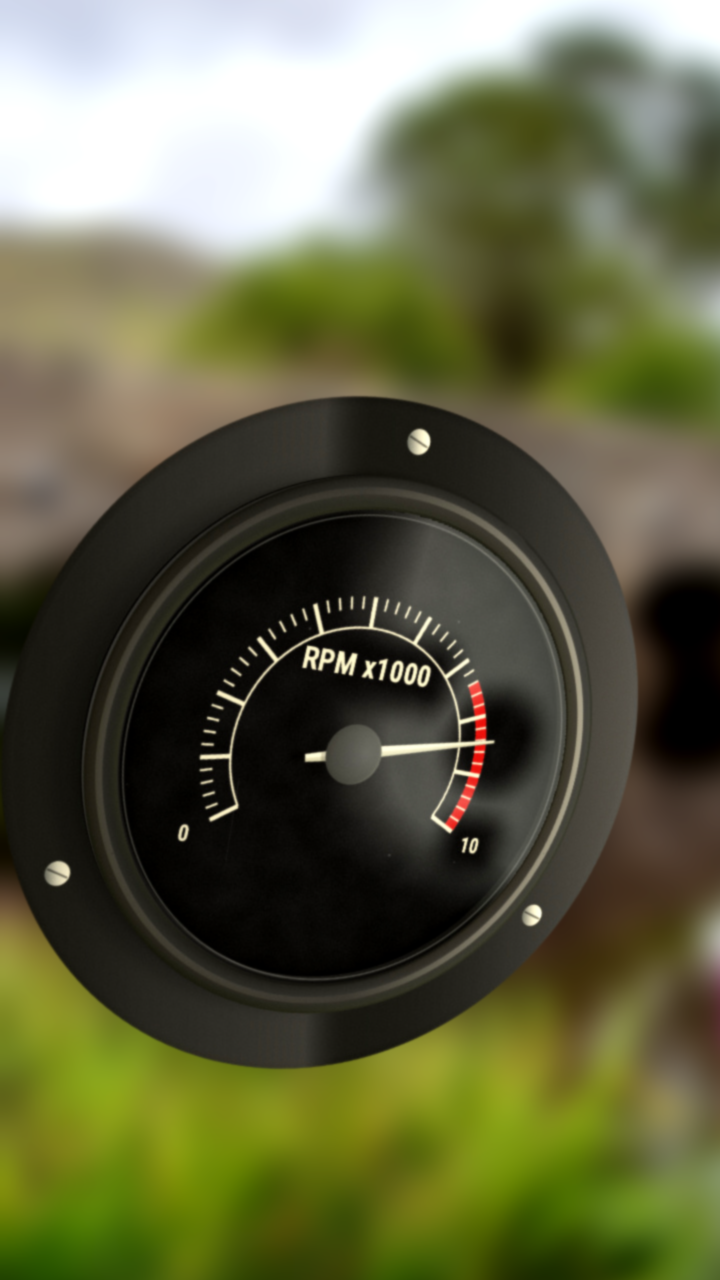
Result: **8400** rpm
